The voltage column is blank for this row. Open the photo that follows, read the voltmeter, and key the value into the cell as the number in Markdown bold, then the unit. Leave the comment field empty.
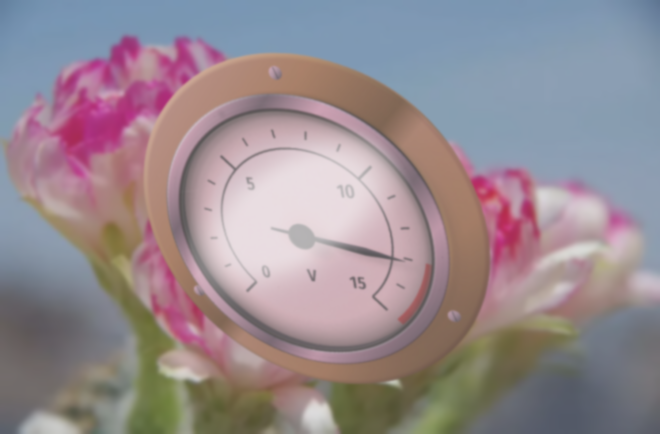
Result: **13** V
